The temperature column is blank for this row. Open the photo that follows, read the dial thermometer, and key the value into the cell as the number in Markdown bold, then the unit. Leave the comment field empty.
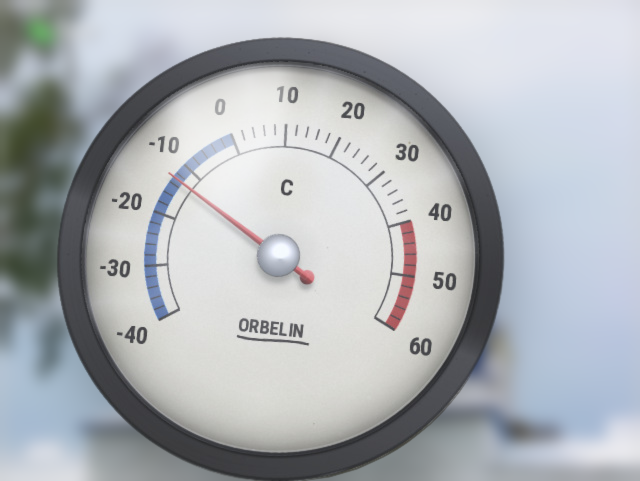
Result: **-13** °C
